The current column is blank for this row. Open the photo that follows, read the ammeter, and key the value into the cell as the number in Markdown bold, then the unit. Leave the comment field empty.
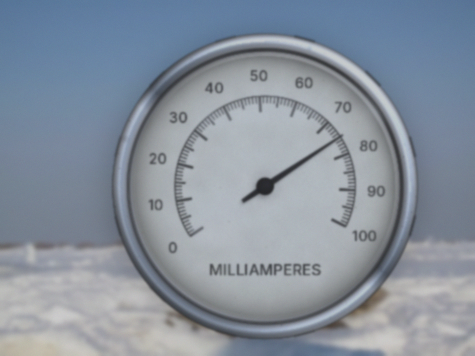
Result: **75** mA
